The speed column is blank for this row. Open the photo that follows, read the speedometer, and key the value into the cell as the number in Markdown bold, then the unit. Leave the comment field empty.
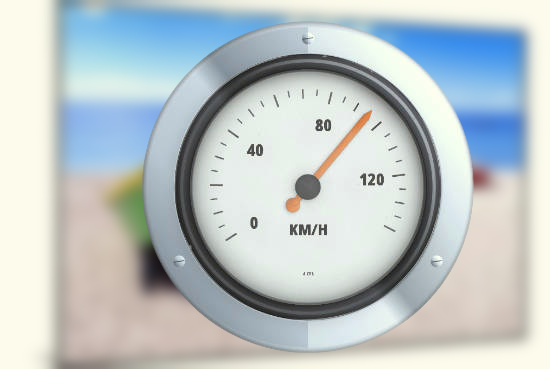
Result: **95** km/h
